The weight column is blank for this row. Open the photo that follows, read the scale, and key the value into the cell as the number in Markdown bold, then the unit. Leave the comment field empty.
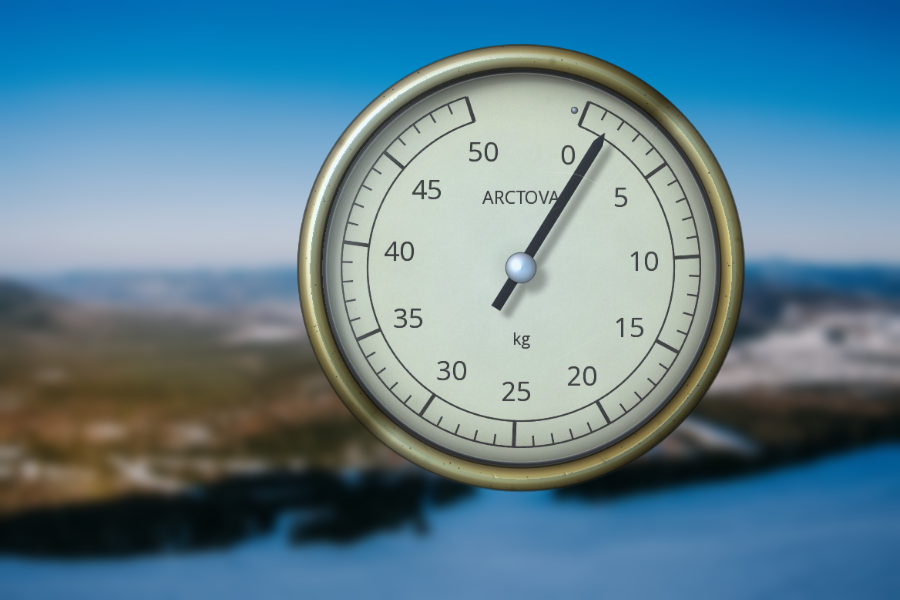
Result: **1.5** kg
